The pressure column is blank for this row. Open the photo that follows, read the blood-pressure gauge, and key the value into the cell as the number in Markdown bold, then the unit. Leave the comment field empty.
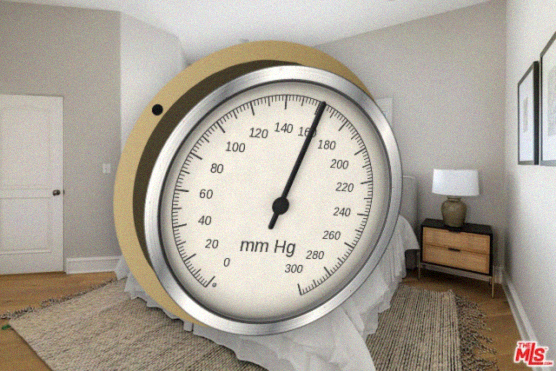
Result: **160** mmHg
